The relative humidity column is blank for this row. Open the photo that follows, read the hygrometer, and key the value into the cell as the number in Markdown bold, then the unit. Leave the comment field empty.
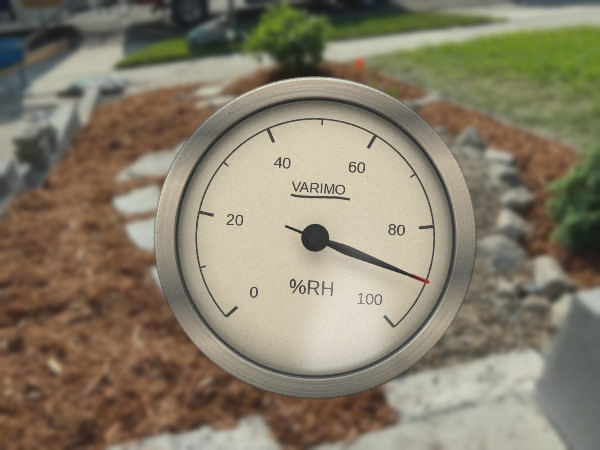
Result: **90** %
